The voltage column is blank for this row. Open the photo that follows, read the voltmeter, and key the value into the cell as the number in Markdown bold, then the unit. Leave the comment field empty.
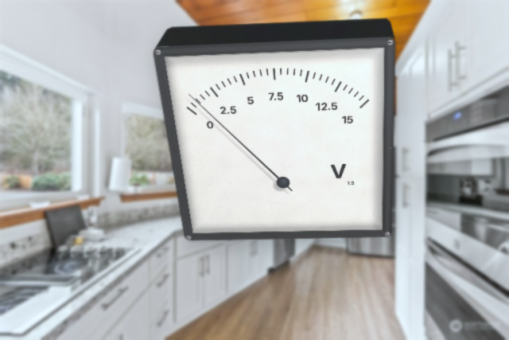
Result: **1** V
